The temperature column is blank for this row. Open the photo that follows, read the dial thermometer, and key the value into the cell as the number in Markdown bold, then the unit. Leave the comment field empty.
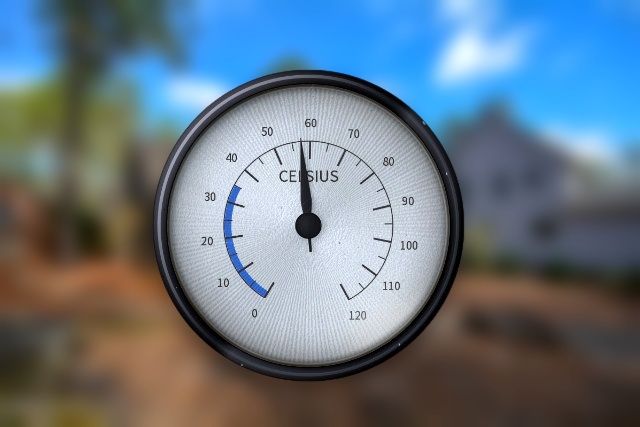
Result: **57.5** °C
